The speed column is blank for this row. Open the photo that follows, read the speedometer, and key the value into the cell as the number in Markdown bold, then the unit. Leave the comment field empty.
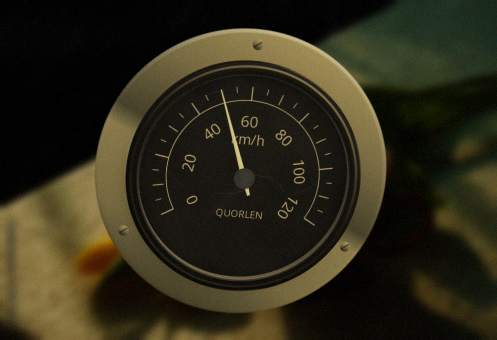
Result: **50** km/h
